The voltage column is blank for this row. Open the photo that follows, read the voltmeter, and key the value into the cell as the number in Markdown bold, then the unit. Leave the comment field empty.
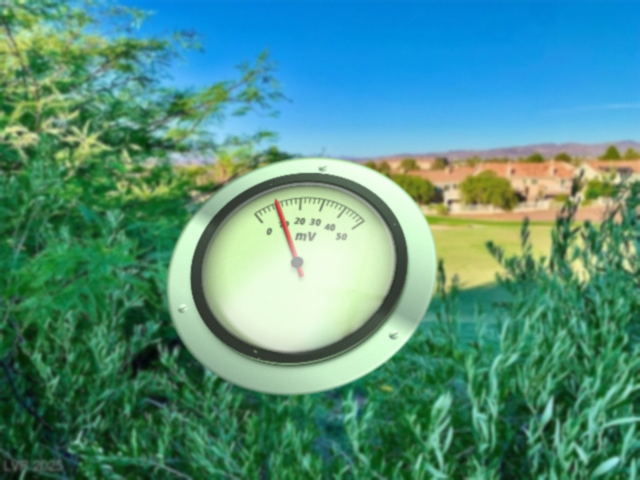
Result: **10** mV
